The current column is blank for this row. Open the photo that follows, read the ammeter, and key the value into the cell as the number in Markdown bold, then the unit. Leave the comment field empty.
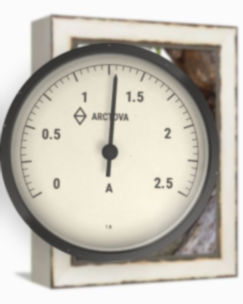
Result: **1.3** A
